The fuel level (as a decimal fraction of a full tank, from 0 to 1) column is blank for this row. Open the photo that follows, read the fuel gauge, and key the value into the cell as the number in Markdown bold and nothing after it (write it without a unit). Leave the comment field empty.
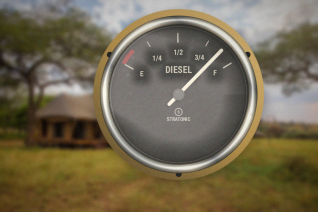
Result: **0.875**
